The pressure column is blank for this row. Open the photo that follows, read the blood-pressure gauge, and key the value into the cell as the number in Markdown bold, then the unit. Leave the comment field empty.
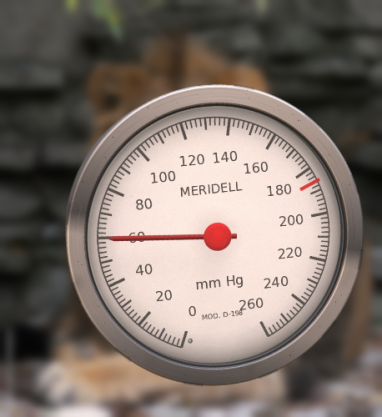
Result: **60** mmHg
